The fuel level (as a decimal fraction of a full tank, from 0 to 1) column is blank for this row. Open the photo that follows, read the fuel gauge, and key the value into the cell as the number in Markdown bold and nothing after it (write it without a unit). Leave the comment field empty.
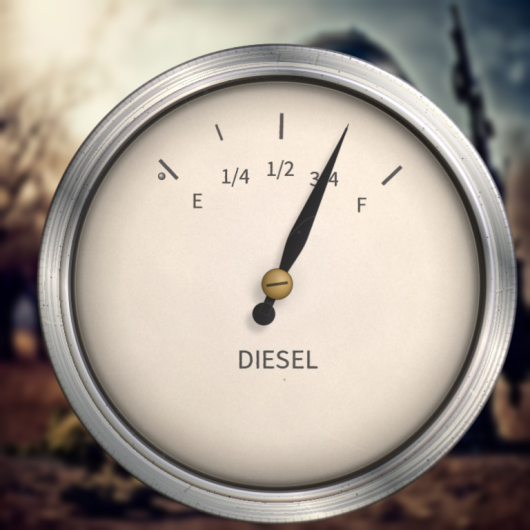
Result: **0.75**
